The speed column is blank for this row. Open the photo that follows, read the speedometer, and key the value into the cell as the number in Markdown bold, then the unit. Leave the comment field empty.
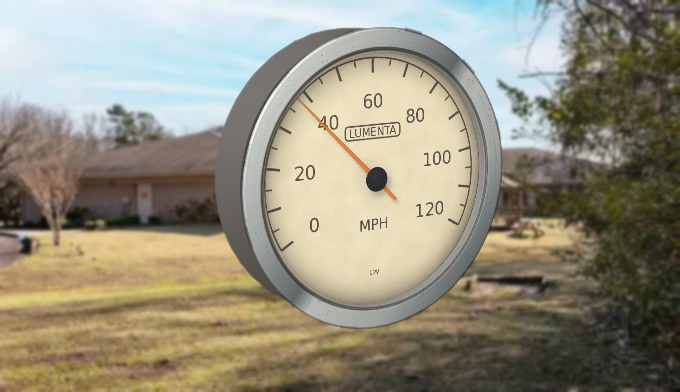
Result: **37.5** mph
